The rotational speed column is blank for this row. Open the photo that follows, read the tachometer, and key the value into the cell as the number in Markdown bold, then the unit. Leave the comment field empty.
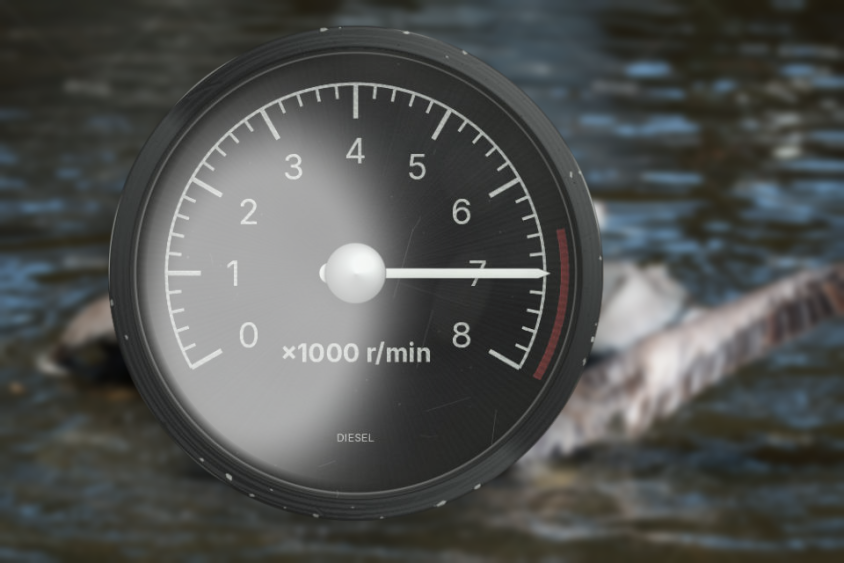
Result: **7000** rpm
